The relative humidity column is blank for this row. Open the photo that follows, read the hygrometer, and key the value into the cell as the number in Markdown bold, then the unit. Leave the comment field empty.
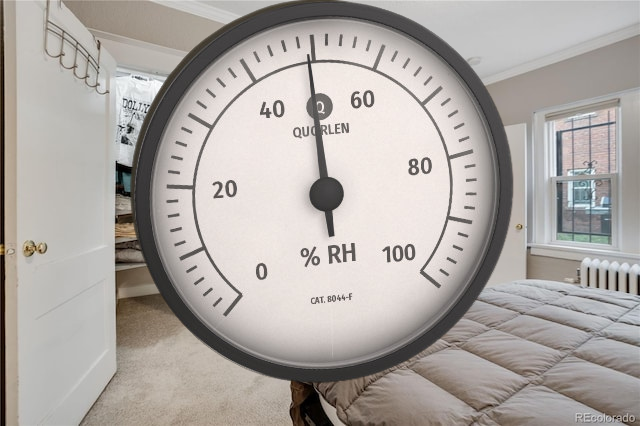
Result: **49** %
